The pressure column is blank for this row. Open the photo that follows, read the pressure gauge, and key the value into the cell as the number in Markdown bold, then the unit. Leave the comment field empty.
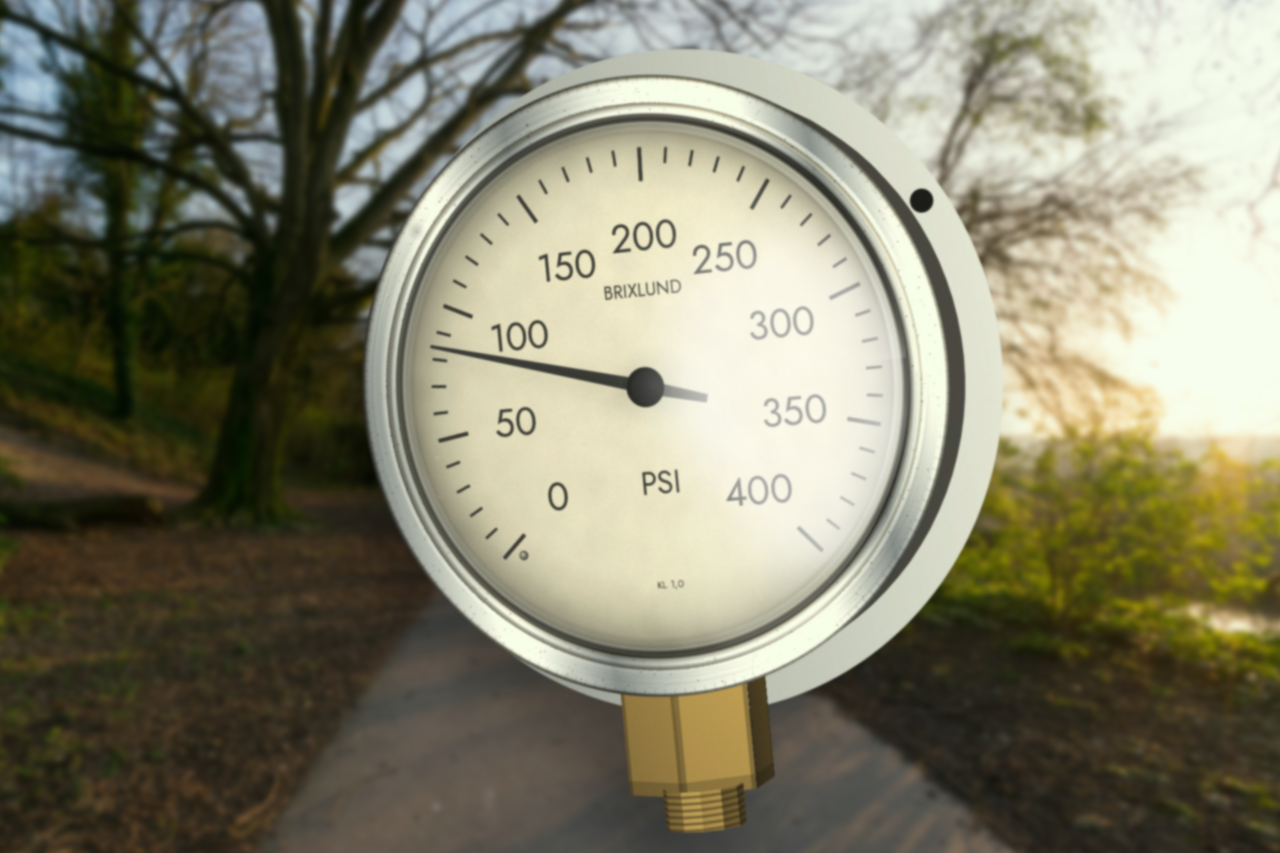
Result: **85** psi
